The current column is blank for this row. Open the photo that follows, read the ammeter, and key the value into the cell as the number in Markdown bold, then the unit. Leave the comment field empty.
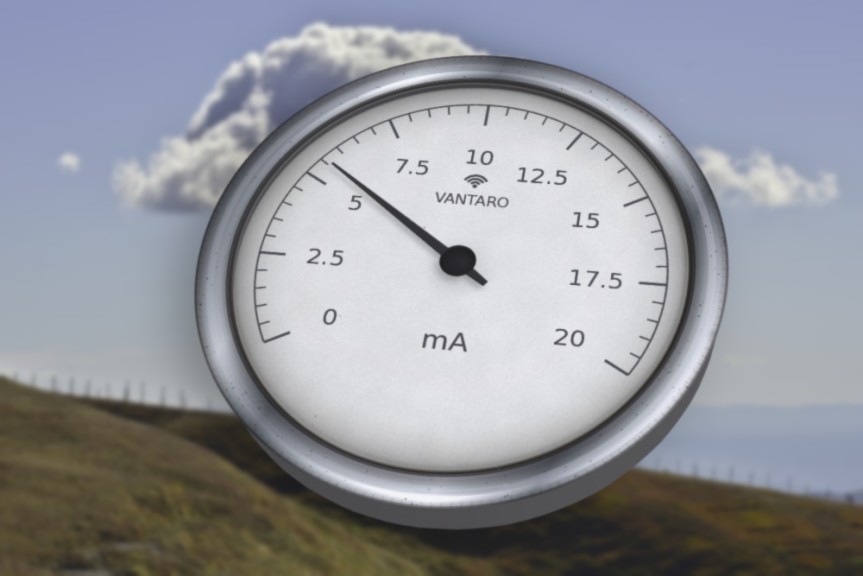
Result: **5.5** mA
